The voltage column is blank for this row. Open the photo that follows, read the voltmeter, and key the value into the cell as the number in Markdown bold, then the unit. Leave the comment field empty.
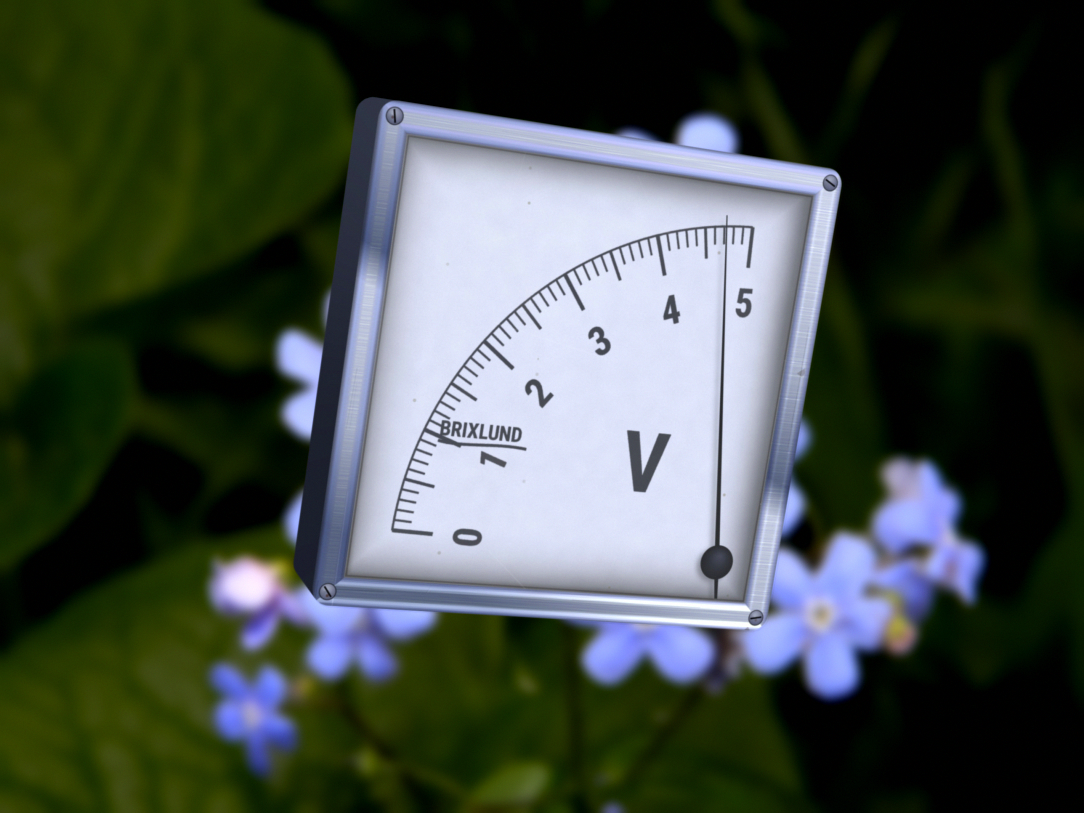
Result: **4.7** V
